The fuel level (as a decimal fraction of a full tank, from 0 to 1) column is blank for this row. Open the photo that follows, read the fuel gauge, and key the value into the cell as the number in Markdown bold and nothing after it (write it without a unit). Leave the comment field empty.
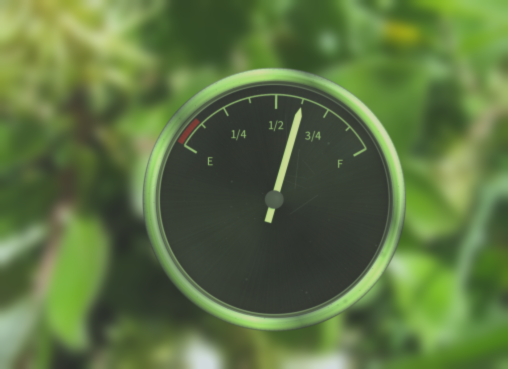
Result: **0.625**
